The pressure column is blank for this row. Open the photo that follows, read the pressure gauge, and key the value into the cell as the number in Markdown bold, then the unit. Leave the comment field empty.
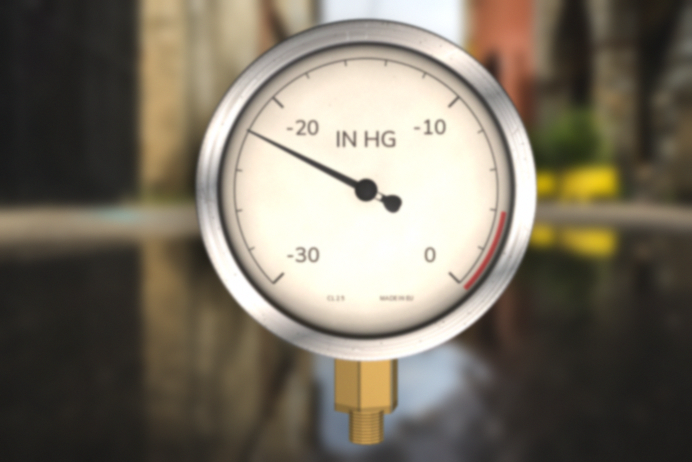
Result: **-22** inHg
